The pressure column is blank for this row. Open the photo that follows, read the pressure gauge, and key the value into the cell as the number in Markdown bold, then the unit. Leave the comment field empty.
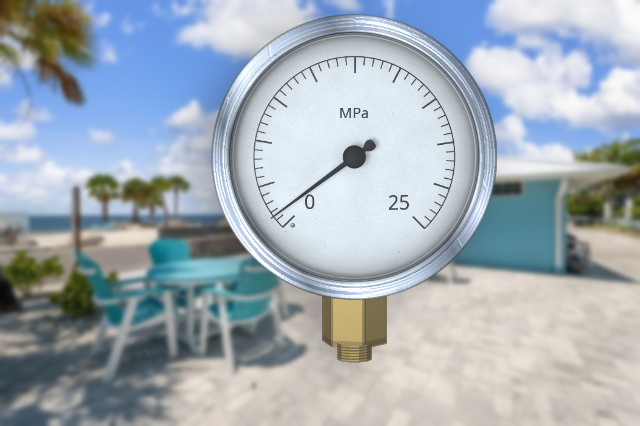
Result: **0.75** MPa
